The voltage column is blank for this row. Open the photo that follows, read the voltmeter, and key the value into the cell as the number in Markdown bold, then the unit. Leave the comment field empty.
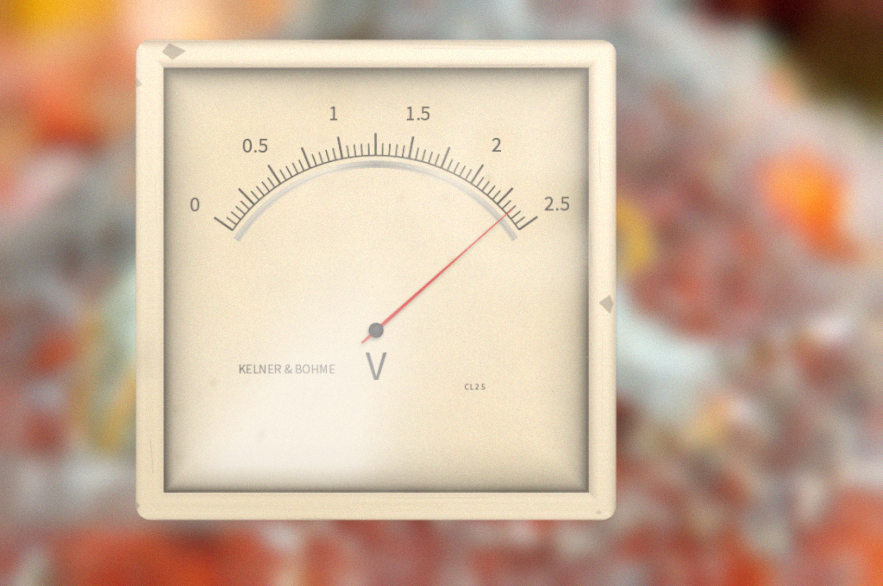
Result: **2.35** V
